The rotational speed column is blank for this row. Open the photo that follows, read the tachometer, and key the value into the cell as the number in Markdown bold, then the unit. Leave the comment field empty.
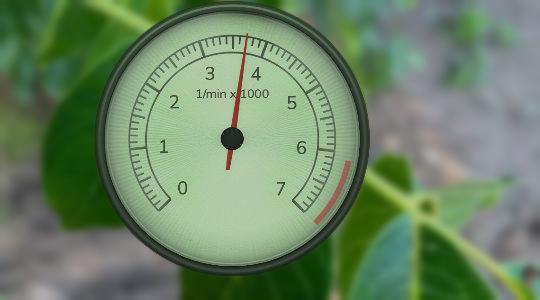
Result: **3700** rpm
